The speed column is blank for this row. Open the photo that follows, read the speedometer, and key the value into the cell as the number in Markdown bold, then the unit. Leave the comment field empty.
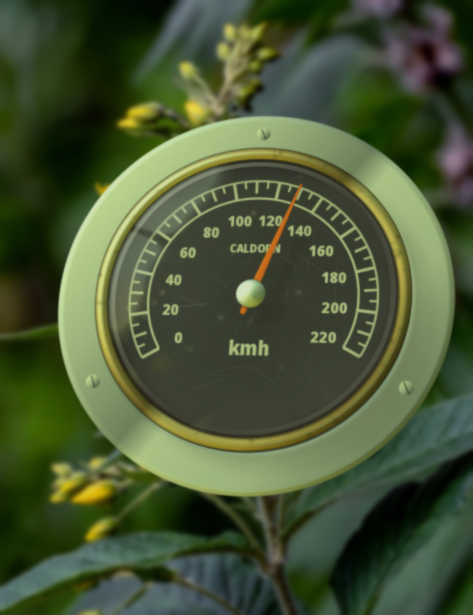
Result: **130** km/h
